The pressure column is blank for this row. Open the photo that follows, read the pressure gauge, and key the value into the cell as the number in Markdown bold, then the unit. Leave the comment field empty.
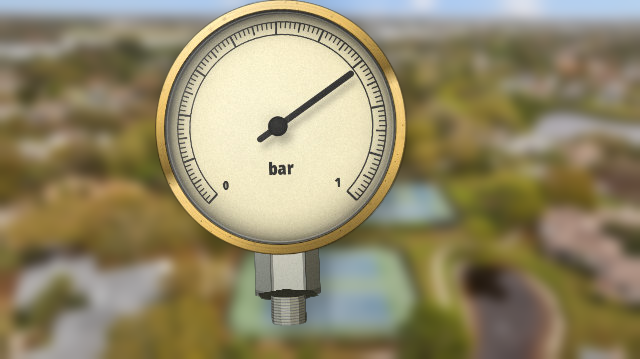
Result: **0.71** bar
